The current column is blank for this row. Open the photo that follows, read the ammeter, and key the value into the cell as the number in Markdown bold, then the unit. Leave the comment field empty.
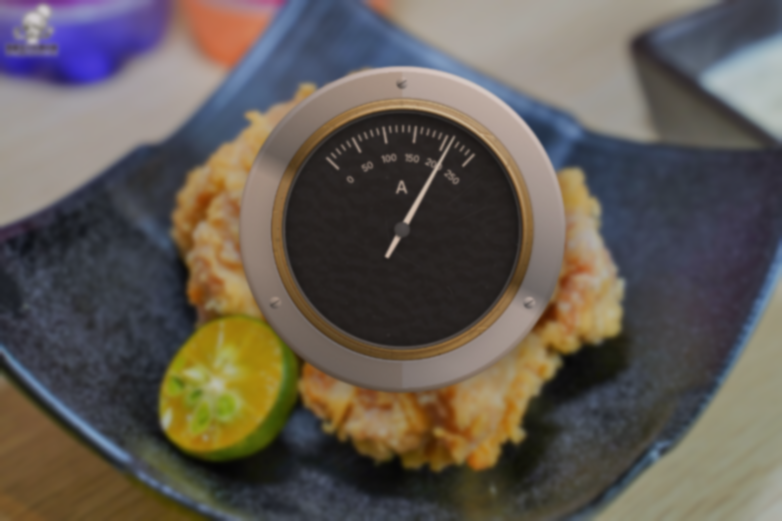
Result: **210** A
